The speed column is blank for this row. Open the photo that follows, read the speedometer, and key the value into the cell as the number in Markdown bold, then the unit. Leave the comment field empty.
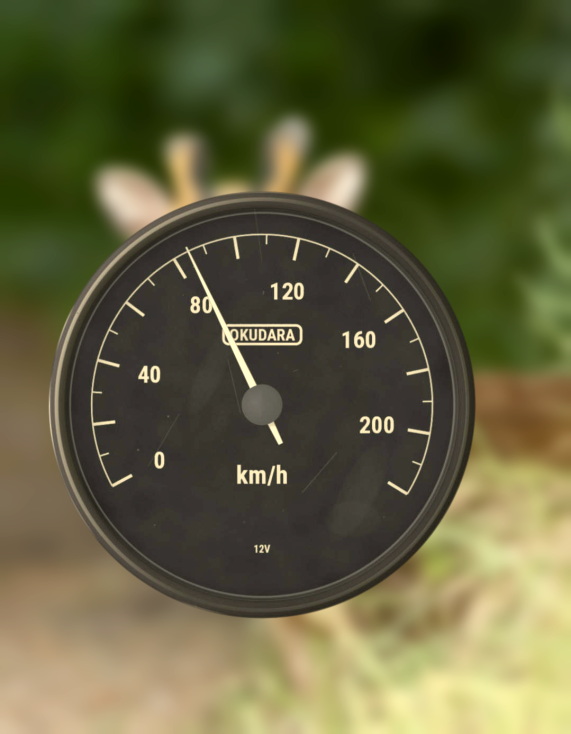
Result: **85** km/h
